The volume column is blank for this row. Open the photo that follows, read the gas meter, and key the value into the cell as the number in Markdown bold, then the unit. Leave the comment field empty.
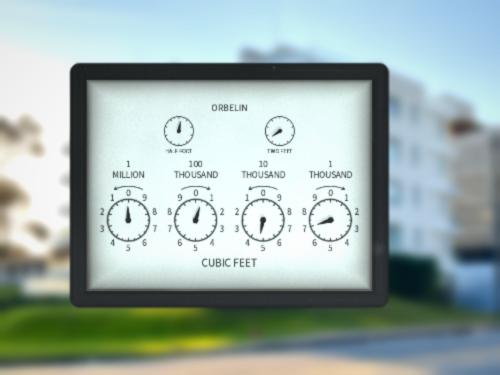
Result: **4700** ft³
